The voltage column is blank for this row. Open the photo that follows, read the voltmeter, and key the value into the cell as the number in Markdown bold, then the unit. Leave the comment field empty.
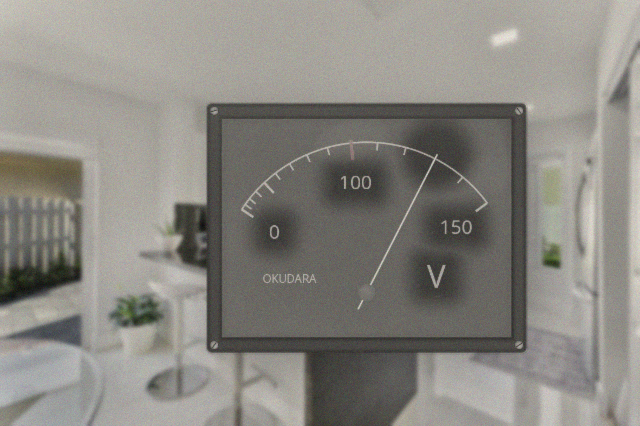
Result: **130** V
